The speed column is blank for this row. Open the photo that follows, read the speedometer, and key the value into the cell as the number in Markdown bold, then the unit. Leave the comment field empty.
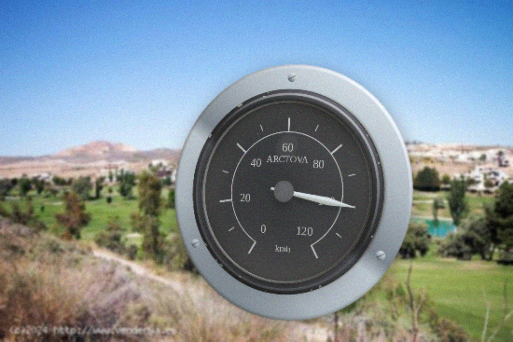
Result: **100** km/h
